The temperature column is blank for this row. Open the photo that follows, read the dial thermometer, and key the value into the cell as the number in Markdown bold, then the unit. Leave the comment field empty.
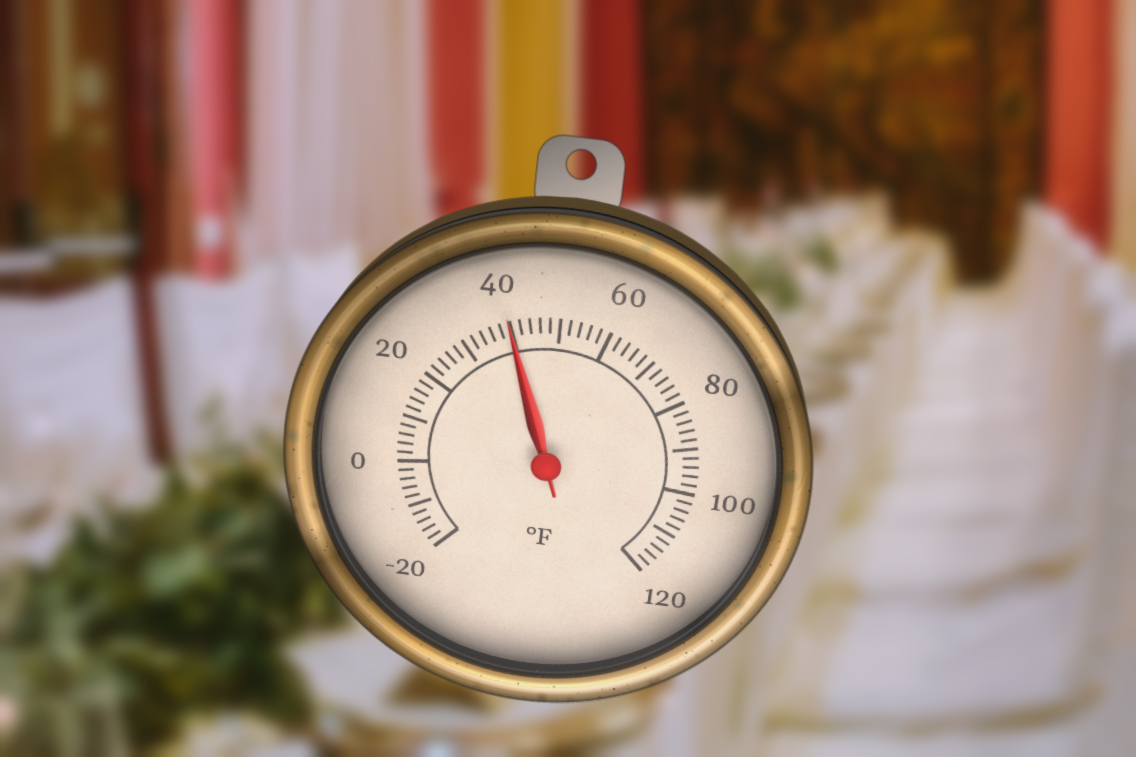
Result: **40** °F
